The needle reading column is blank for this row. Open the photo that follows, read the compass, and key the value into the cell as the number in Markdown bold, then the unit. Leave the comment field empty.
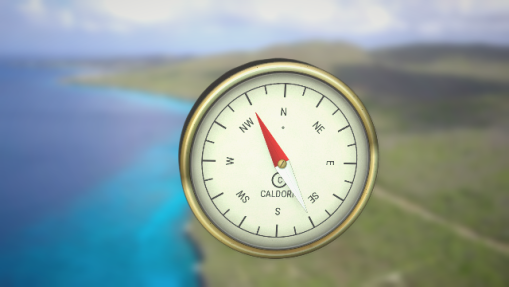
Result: **330** °
